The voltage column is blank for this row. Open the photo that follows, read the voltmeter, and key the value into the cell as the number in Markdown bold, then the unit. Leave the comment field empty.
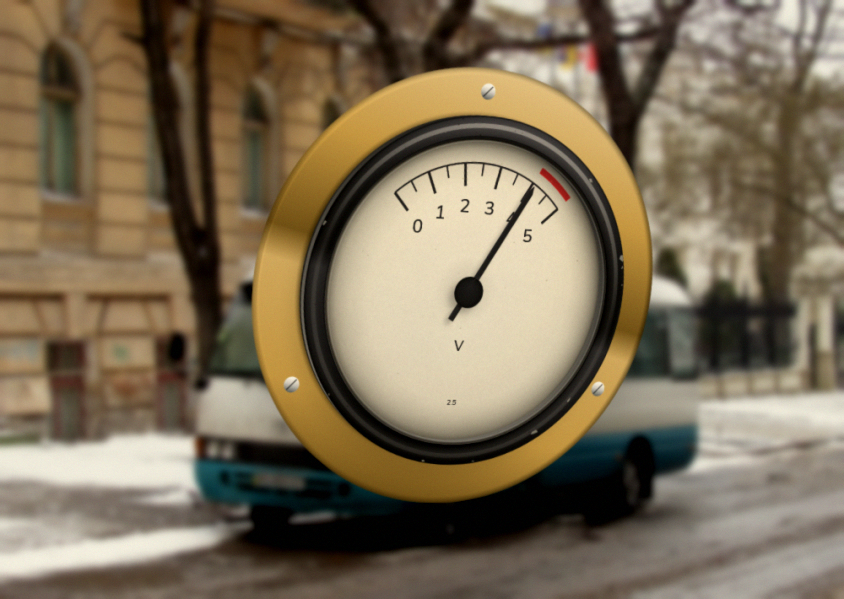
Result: **4** V
